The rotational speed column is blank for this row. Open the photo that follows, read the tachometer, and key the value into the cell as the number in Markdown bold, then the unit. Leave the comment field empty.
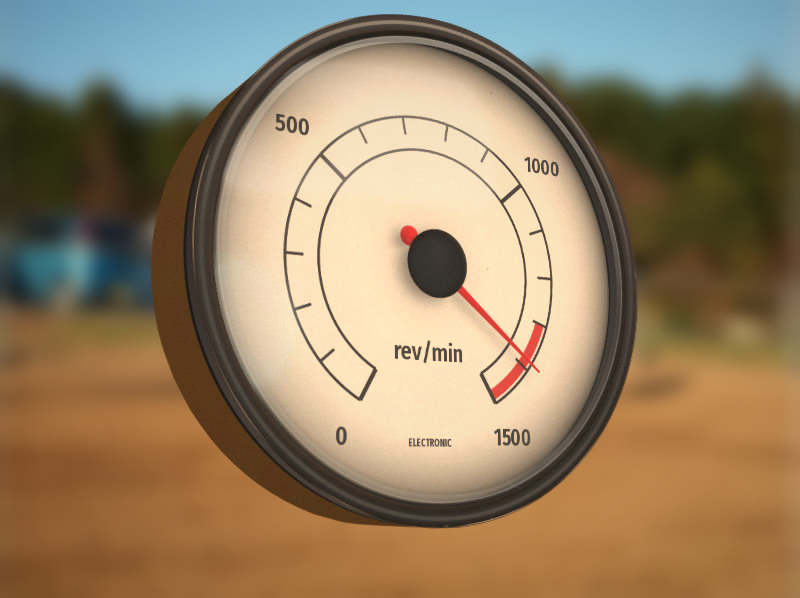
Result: **1400** rpm
